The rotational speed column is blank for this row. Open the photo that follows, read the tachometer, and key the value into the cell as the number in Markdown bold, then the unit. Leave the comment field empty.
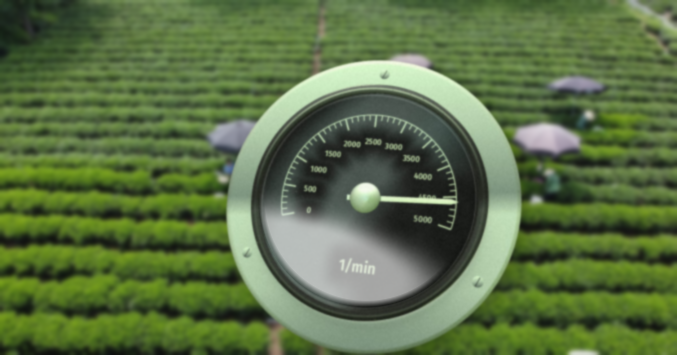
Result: **4600** rpm
